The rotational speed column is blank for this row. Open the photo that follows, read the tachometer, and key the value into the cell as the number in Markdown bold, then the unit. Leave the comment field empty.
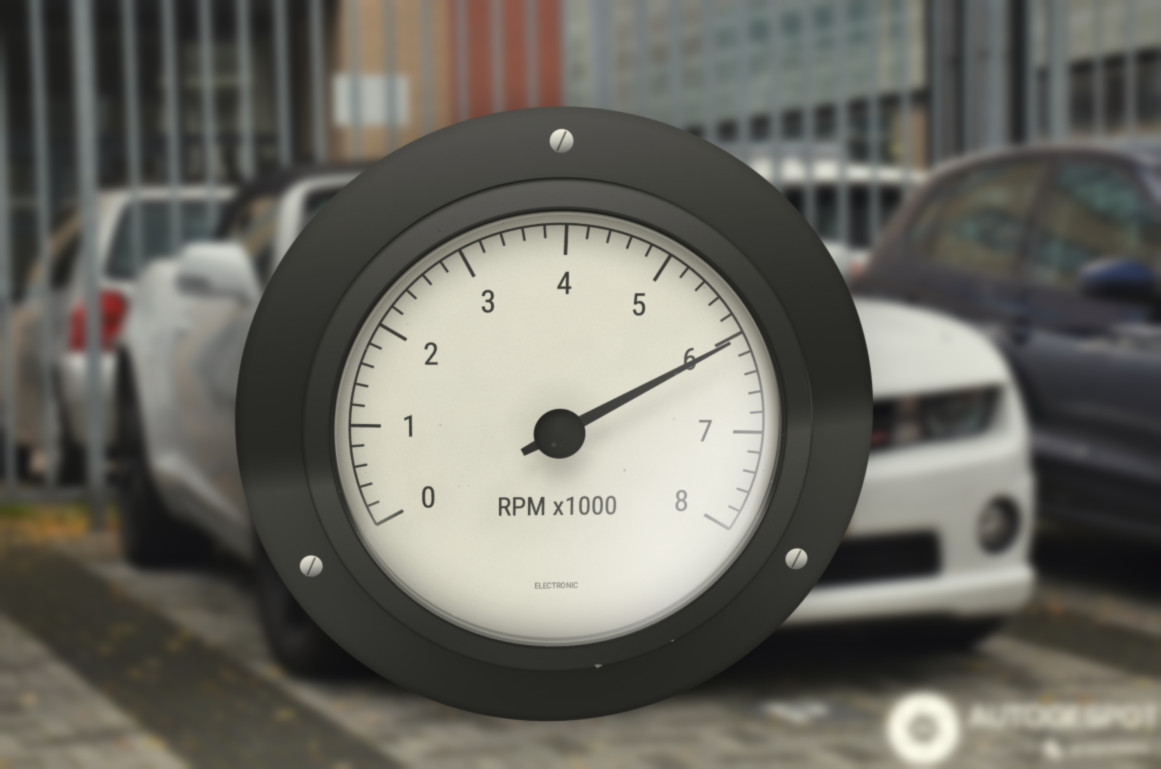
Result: **6000** rpm
